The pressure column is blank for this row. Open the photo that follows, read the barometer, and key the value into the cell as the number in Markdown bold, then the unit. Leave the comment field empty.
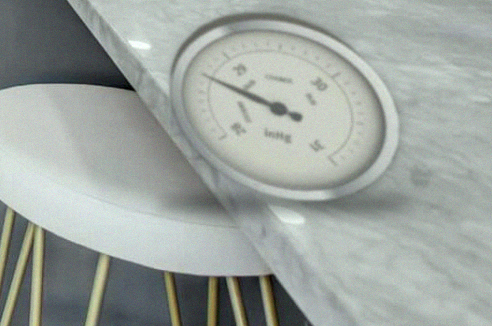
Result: **28.7** inHg
